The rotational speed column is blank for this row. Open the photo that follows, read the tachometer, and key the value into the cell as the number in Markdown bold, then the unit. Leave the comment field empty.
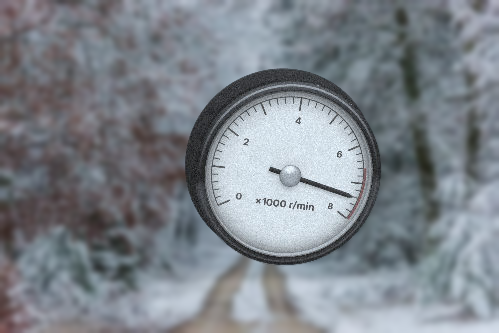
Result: **7400** rpm
